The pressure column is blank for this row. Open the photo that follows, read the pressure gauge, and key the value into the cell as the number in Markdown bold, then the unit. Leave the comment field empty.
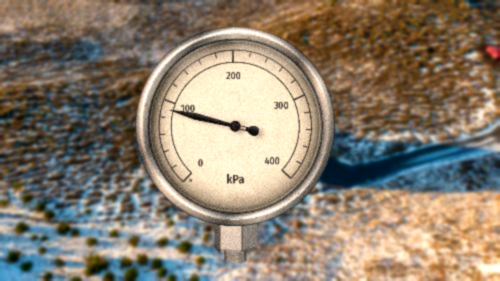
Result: **90** kPa
